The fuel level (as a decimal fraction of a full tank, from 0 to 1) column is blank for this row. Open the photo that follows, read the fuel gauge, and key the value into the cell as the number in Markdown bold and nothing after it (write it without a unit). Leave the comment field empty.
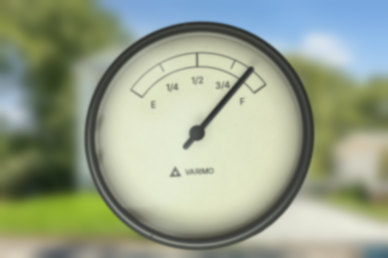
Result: **0.875**
